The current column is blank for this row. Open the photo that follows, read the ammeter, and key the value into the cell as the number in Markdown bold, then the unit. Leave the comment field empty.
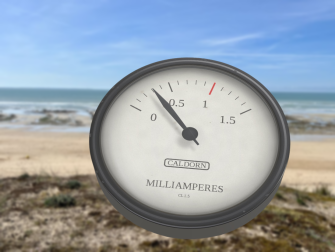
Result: **0.3** mA
